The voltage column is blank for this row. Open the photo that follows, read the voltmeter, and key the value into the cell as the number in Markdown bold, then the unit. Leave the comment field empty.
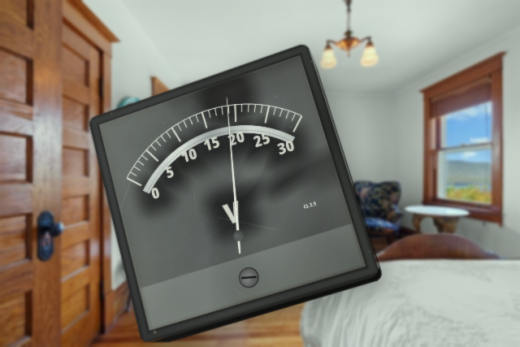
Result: **19** V
